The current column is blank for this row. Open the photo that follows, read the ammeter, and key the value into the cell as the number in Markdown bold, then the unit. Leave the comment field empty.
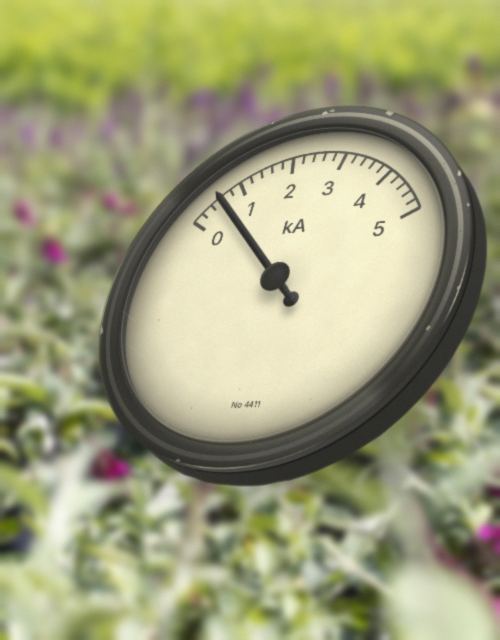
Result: **0.6** kA
